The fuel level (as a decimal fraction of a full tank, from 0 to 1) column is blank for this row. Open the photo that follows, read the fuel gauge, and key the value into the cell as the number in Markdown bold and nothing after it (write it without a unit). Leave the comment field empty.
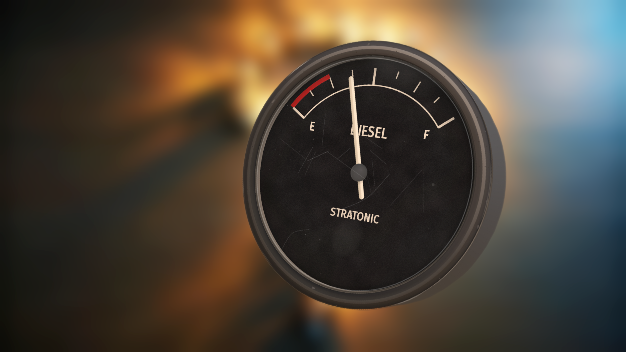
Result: **0.375**
